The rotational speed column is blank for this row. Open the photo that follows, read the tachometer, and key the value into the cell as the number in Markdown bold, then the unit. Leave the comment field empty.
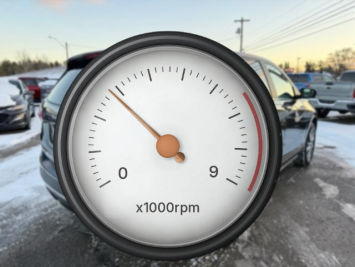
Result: **2800** rpm
